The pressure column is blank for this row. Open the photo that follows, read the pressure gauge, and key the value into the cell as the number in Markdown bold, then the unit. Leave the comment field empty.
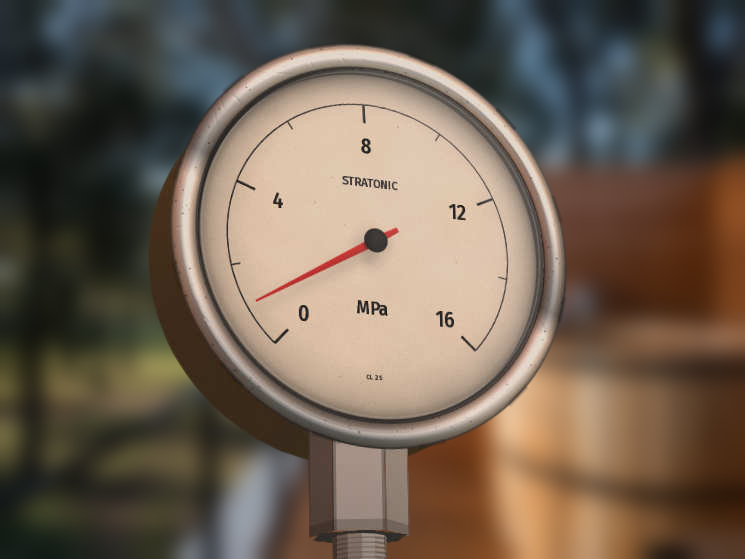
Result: **1** MPa
